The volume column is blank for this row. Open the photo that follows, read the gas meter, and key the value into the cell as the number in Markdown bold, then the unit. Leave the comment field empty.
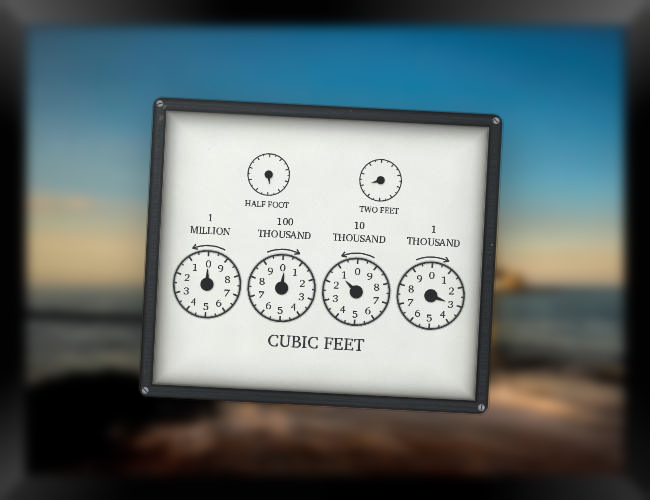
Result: **1300** ft³
